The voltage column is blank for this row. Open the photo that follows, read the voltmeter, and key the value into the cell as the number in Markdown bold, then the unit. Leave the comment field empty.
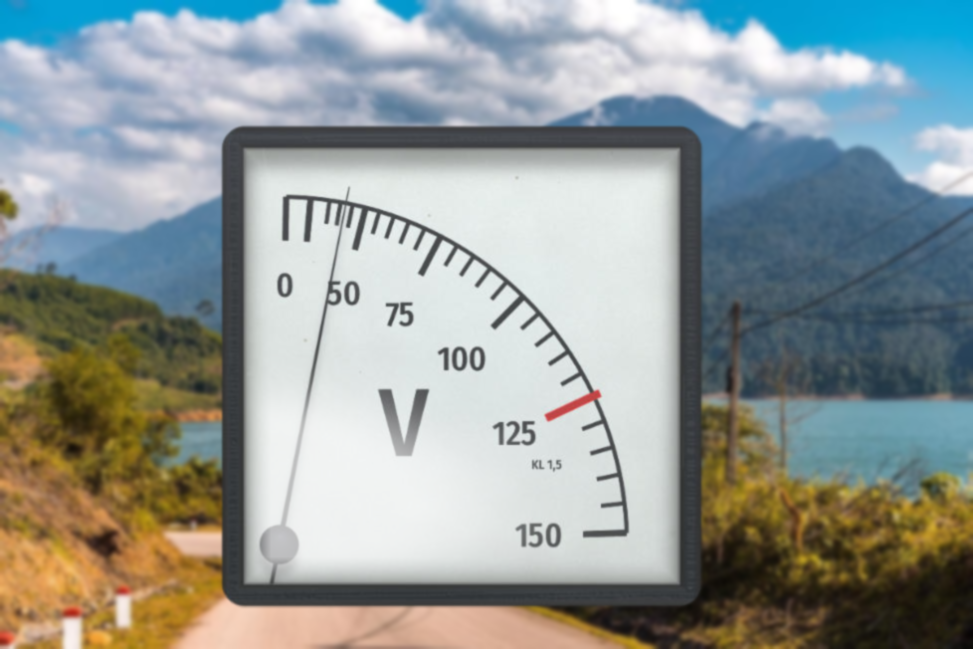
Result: **42.5** V
